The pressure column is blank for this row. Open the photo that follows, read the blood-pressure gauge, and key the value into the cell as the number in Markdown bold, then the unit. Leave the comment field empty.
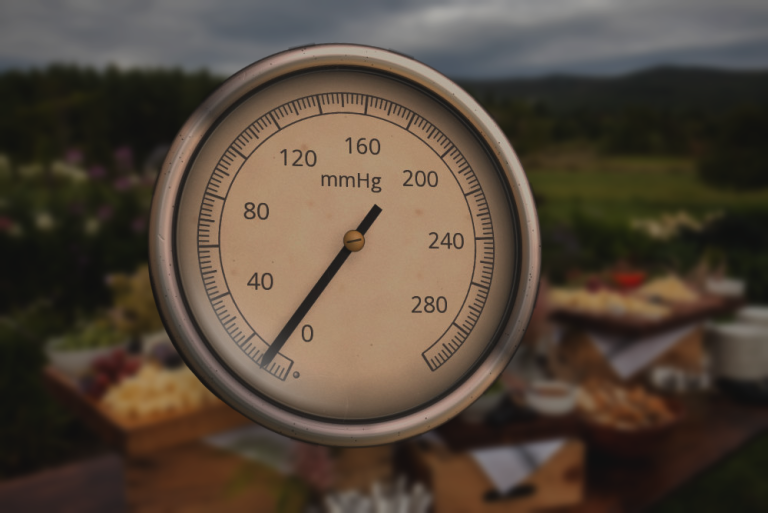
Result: **10** mmHg
